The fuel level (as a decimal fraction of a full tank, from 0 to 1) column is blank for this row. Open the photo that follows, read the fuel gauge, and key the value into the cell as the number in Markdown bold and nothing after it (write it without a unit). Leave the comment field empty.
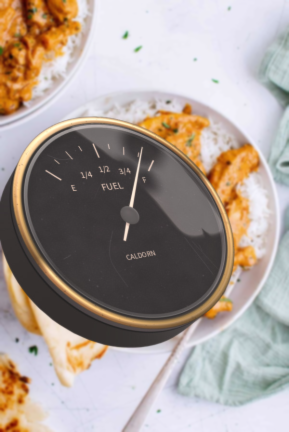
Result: **0.875**
